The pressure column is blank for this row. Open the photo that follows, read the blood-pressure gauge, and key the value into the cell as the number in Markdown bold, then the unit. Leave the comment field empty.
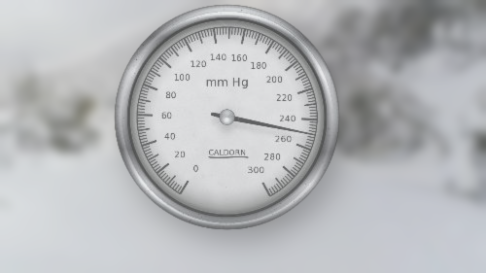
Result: **250** mmHg
